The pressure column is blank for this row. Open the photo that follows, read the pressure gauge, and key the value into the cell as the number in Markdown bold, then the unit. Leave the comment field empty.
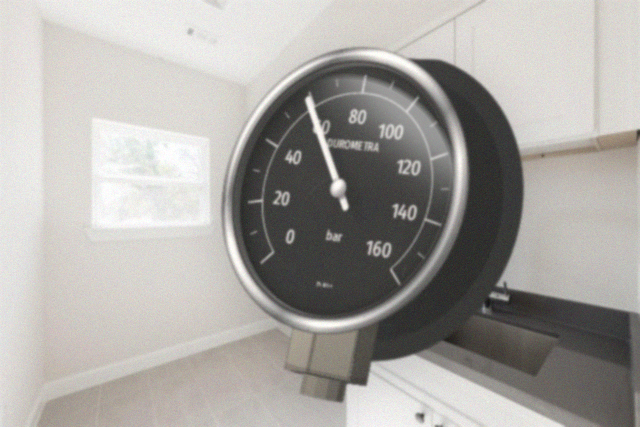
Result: **60** bar
